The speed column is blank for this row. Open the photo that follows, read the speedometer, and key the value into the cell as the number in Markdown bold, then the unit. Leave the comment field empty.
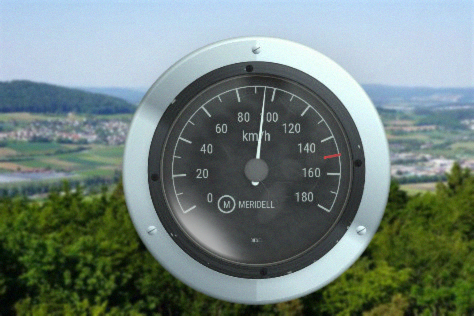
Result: **95** km/h
